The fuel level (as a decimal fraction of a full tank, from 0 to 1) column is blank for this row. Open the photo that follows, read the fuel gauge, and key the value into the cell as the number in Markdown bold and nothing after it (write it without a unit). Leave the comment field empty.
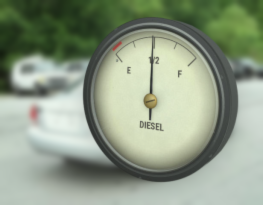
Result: **0.5**
